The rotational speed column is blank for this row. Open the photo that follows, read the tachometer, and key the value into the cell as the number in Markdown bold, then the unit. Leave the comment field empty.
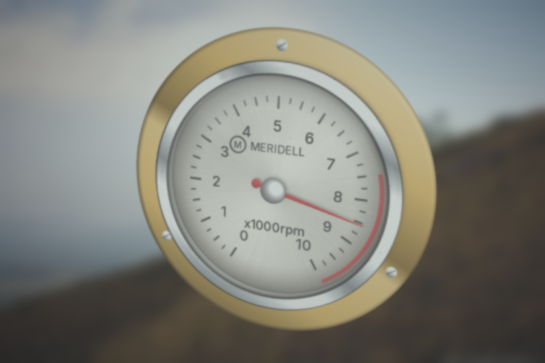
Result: **8500** rpm
